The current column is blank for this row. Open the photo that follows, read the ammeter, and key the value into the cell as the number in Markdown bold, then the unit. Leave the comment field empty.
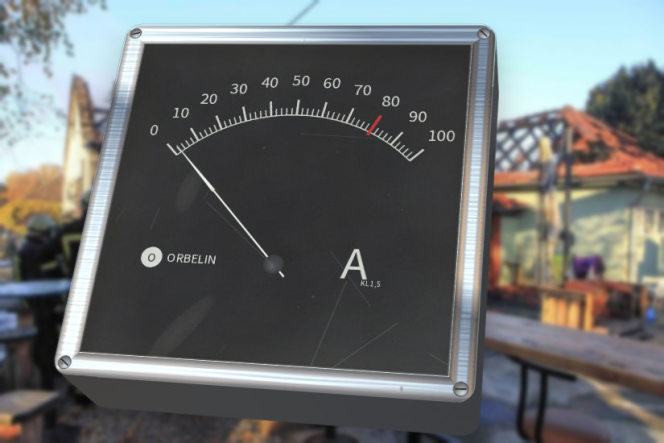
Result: **2** A
